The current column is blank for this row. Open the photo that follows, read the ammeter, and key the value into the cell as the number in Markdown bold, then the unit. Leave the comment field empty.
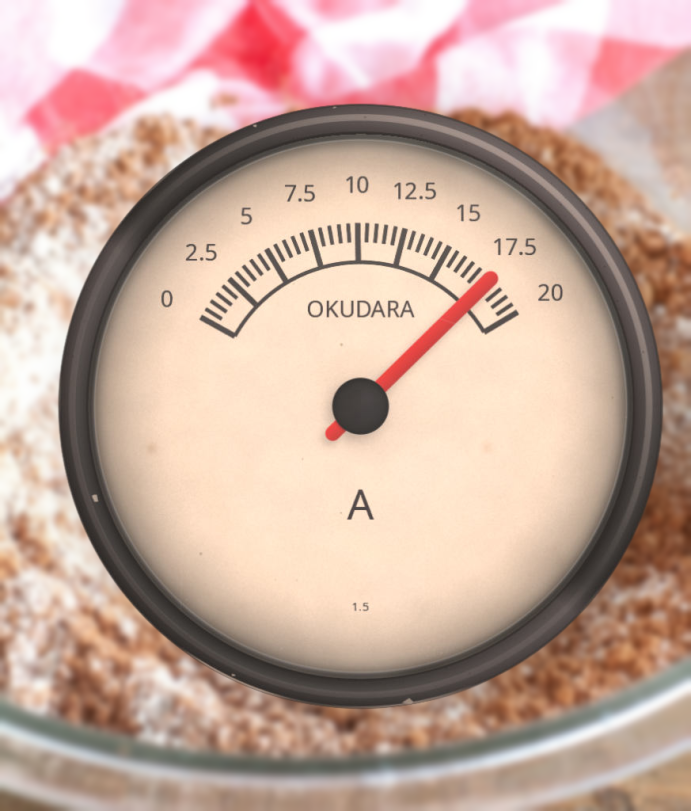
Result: **17.75** A
